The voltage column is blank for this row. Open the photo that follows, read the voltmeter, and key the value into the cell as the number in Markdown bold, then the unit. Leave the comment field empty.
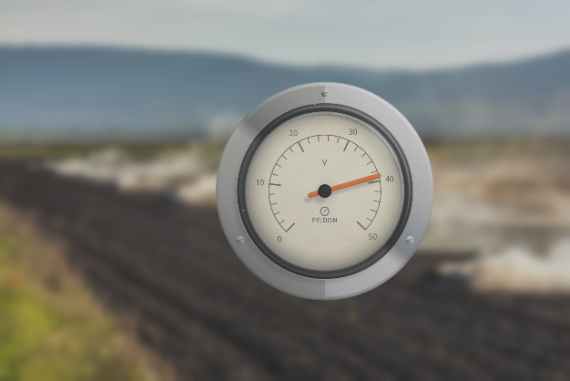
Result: **39** V
